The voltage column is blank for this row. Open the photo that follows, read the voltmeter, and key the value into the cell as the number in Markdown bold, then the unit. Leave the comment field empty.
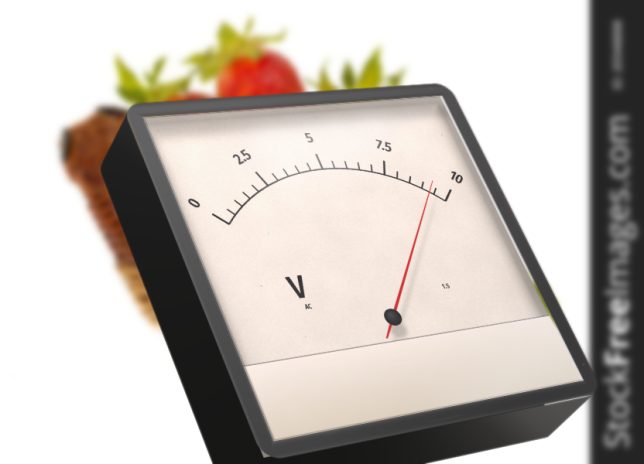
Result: **9.25** V
